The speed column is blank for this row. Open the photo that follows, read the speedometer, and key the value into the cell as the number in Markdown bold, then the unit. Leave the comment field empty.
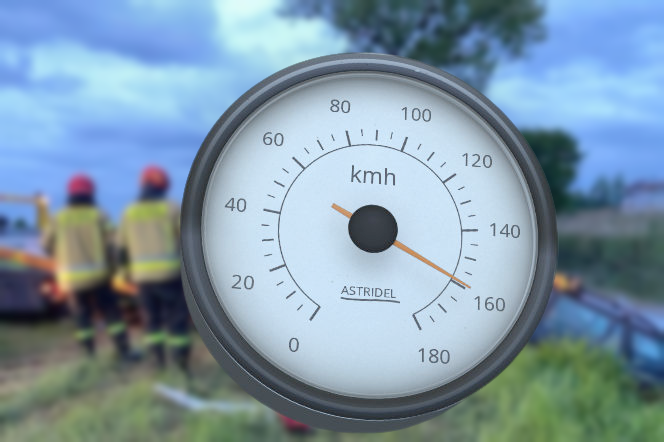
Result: **160** km/h
